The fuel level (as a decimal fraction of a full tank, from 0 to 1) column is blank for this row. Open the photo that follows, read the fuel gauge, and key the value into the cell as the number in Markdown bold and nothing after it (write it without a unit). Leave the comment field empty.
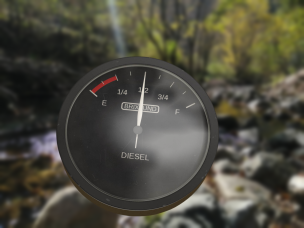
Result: **0.5**
